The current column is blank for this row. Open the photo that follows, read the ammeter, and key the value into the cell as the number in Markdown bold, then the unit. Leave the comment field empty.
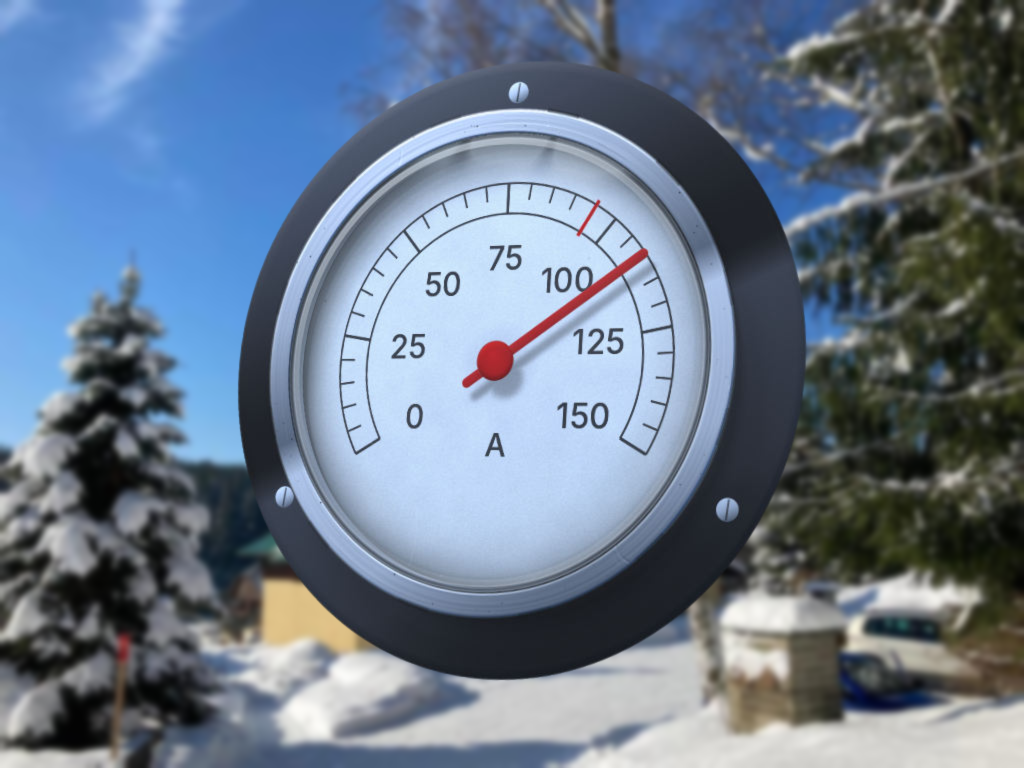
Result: **110** A
